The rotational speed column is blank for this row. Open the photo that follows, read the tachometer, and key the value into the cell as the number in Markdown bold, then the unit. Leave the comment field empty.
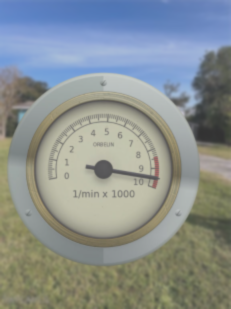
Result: **9500** rpm
